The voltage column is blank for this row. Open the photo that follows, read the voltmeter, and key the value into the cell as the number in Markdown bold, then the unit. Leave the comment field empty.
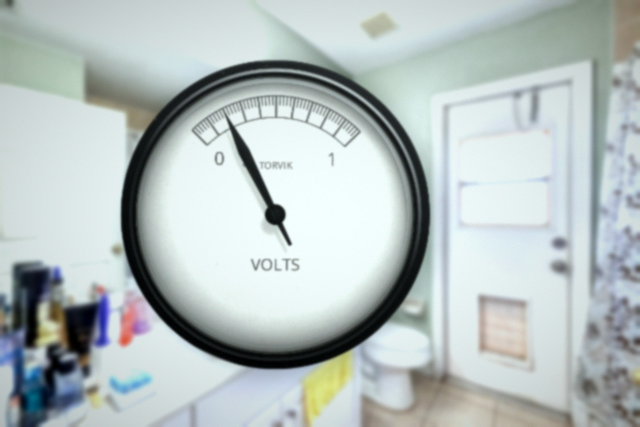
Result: **0.2** V
